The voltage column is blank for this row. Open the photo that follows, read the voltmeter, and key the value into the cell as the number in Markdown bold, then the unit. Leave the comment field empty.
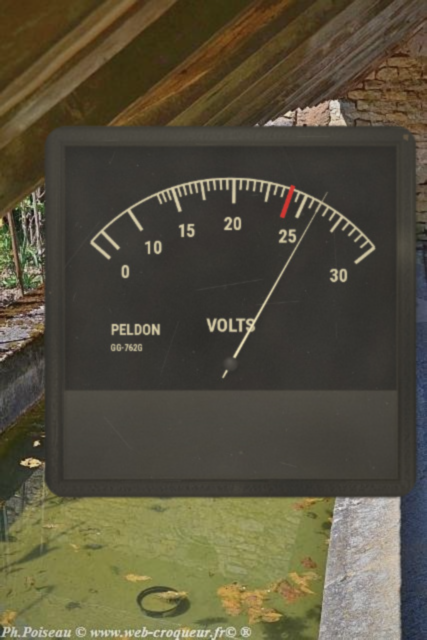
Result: **26** V
